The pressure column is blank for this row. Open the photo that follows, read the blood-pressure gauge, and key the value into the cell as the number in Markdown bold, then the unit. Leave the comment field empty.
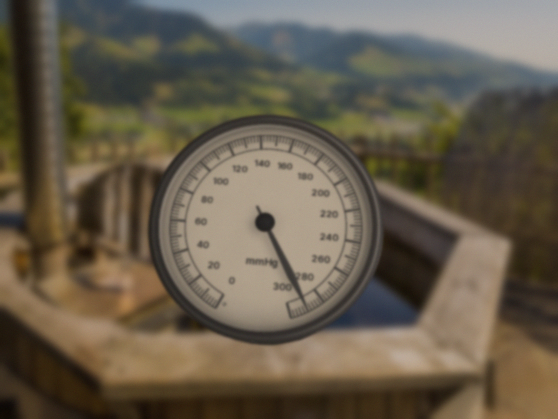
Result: **290** mmHg
